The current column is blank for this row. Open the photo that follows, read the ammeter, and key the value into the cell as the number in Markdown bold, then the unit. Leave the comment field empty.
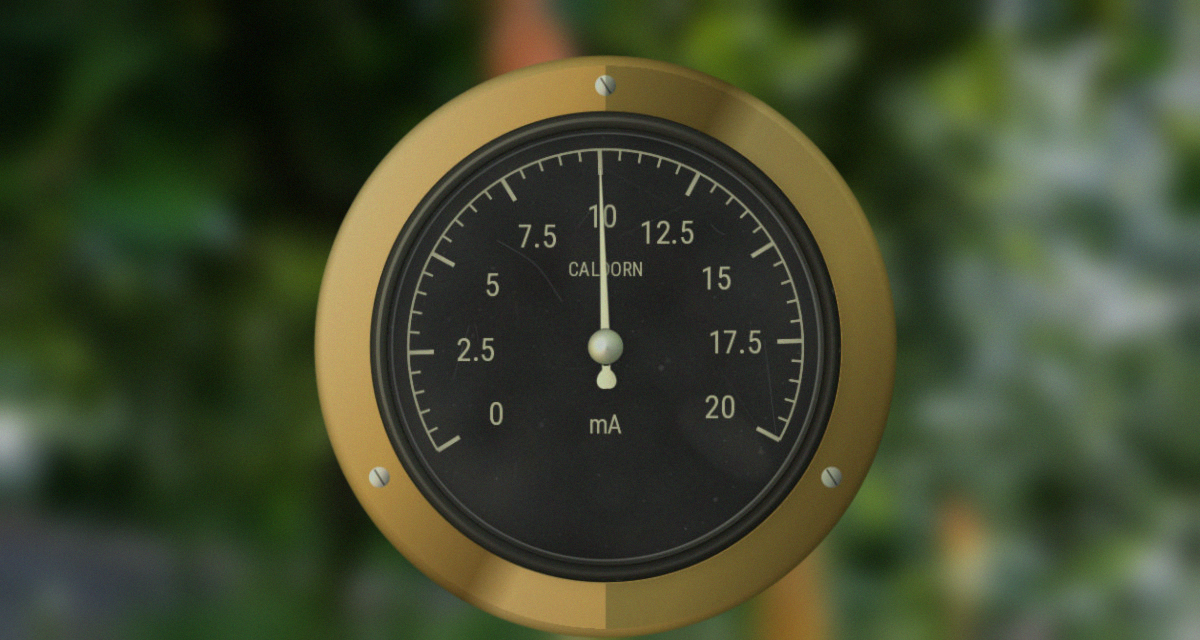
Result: **10** mA
